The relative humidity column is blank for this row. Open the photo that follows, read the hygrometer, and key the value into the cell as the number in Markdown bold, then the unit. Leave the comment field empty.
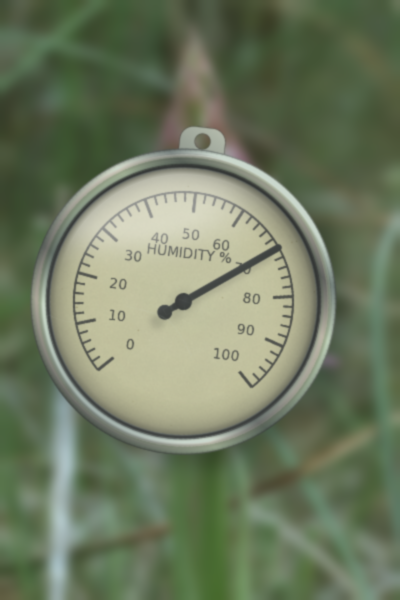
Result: **70** %
